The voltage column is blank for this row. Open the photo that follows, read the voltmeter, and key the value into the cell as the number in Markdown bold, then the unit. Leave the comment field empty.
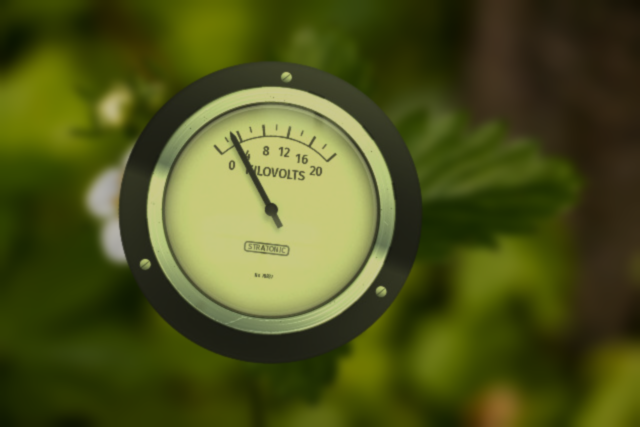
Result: **3** kV
